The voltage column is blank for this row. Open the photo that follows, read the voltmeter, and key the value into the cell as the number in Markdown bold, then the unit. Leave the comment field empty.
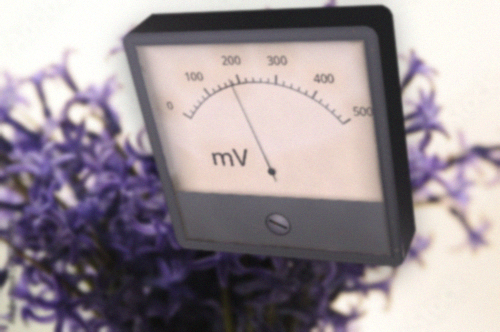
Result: **180** mV
